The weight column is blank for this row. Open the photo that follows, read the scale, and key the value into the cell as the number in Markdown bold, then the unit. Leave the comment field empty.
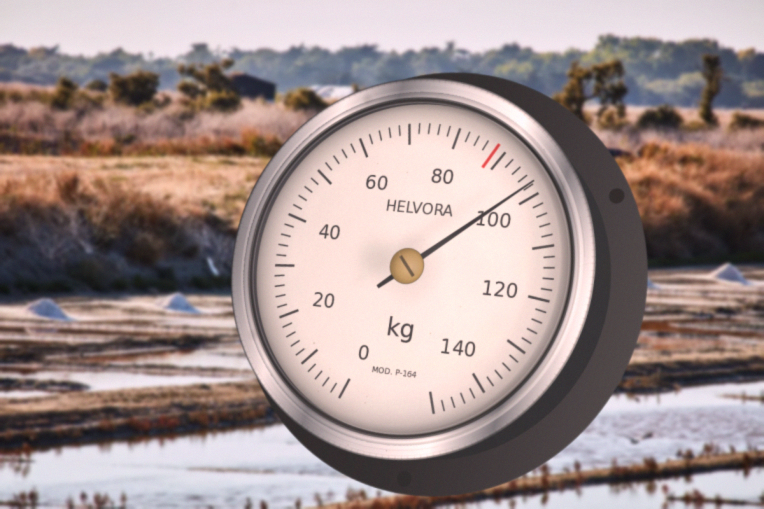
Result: **98** kg
